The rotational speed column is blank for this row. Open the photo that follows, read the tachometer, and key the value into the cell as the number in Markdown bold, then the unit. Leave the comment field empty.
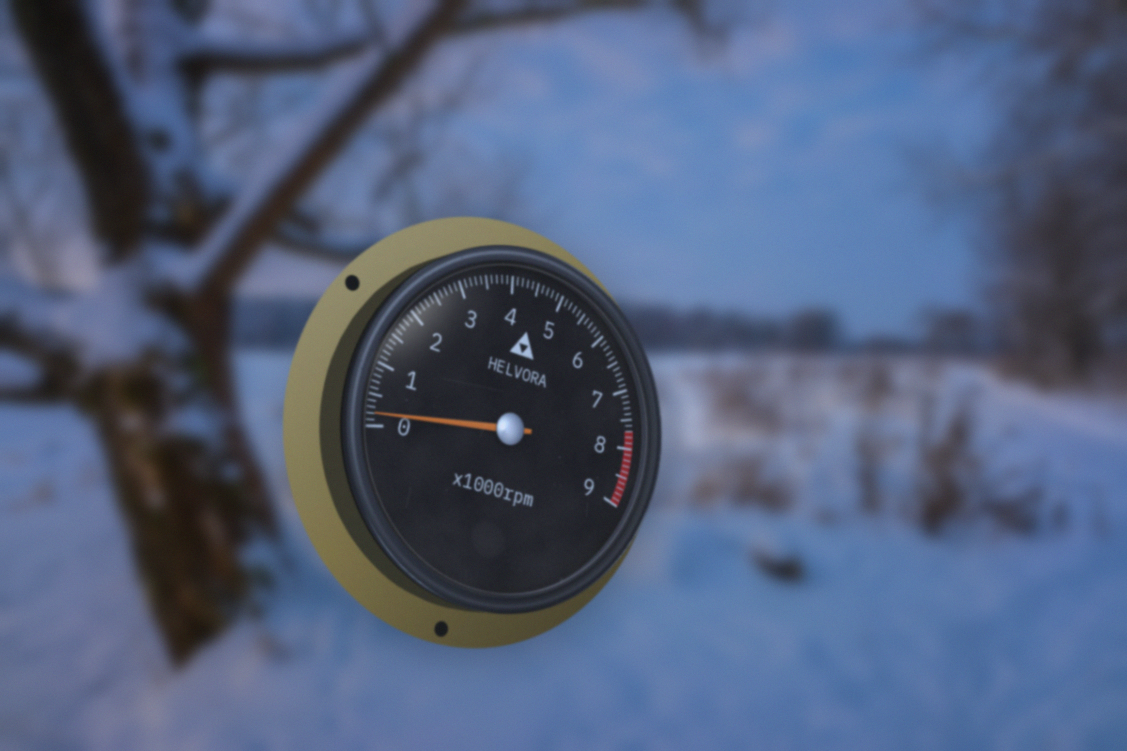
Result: **200** rpm
